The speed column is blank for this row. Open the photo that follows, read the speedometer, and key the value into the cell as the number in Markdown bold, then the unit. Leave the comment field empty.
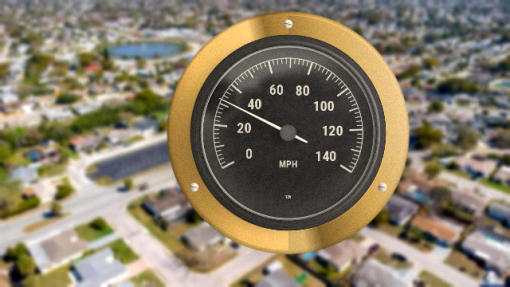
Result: **32** mph
